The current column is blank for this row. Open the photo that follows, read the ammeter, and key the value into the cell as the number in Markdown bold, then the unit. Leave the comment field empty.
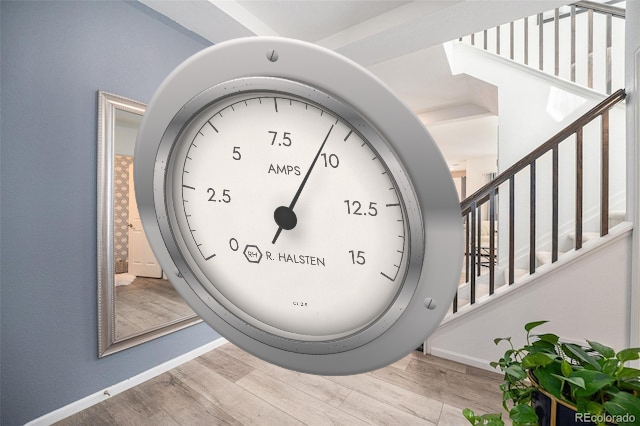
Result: **9.5** A
